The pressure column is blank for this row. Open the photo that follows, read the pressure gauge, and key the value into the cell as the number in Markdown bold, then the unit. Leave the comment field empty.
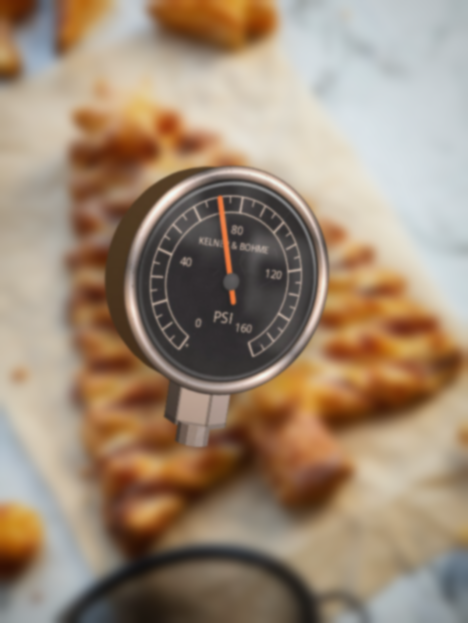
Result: **70** psi
